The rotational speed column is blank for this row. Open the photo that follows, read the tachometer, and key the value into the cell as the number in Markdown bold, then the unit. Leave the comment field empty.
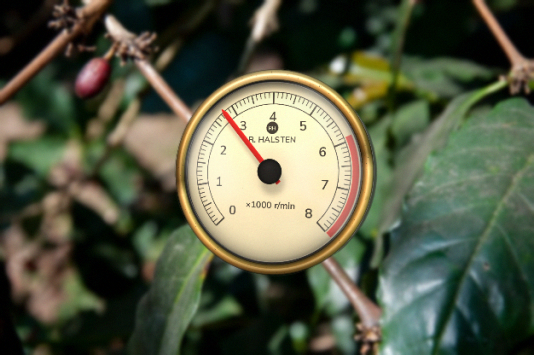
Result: **2800** rpm
